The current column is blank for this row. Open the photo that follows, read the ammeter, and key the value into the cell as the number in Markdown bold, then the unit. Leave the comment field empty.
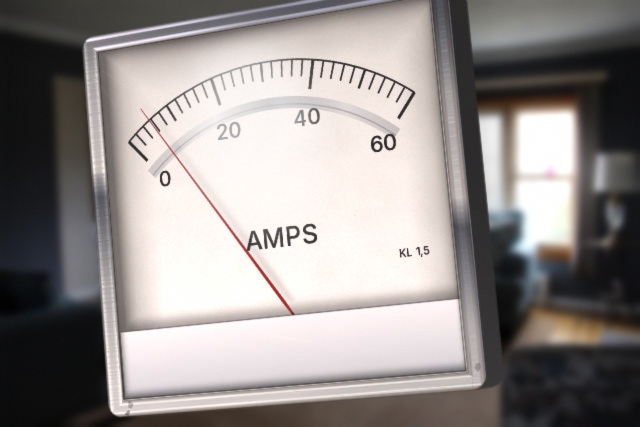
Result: **6** A
